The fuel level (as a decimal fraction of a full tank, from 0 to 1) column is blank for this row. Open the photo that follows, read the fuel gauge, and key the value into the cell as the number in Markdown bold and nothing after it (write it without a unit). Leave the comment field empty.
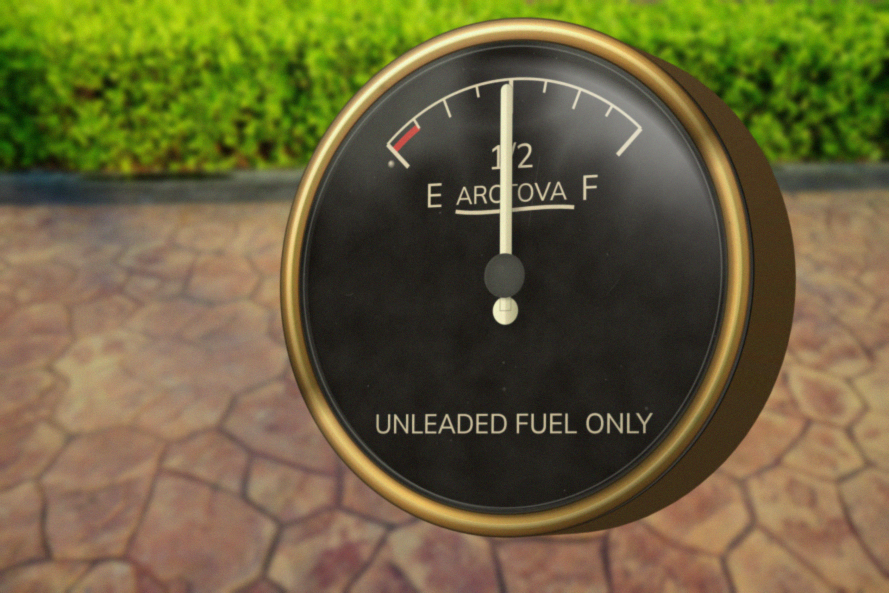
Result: **0.5**
